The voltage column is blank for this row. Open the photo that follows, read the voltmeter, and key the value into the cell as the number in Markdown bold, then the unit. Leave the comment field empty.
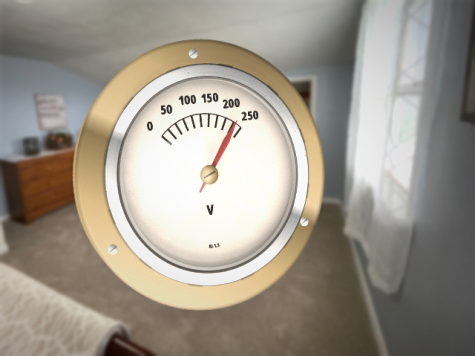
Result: **225** V
